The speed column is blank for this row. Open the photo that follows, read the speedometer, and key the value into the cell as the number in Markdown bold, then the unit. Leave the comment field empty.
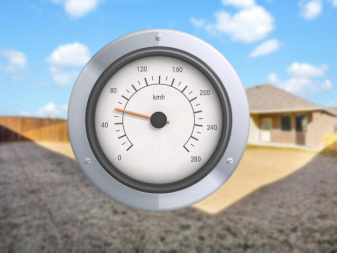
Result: **60** km/h
